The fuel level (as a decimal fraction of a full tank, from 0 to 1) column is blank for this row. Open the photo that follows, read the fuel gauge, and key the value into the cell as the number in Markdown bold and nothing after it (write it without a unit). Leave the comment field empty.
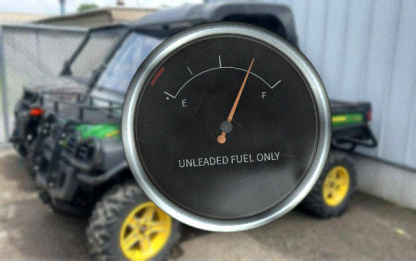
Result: **0.75**
